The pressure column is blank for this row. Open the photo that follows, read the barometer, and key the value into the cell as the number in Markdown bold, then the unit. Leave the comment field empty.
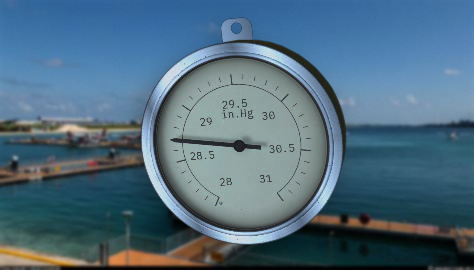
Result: **28.7** inHg
